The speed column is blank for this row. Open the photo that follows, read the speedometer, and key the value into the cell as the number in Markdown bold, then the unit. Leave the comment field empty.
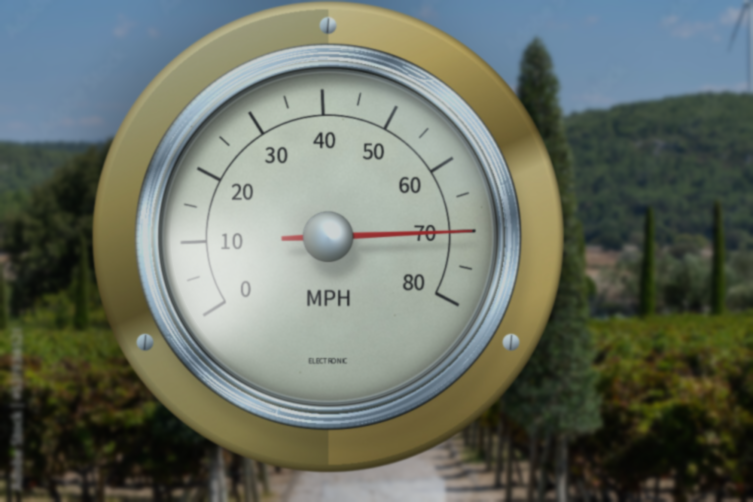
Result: **70** mph
